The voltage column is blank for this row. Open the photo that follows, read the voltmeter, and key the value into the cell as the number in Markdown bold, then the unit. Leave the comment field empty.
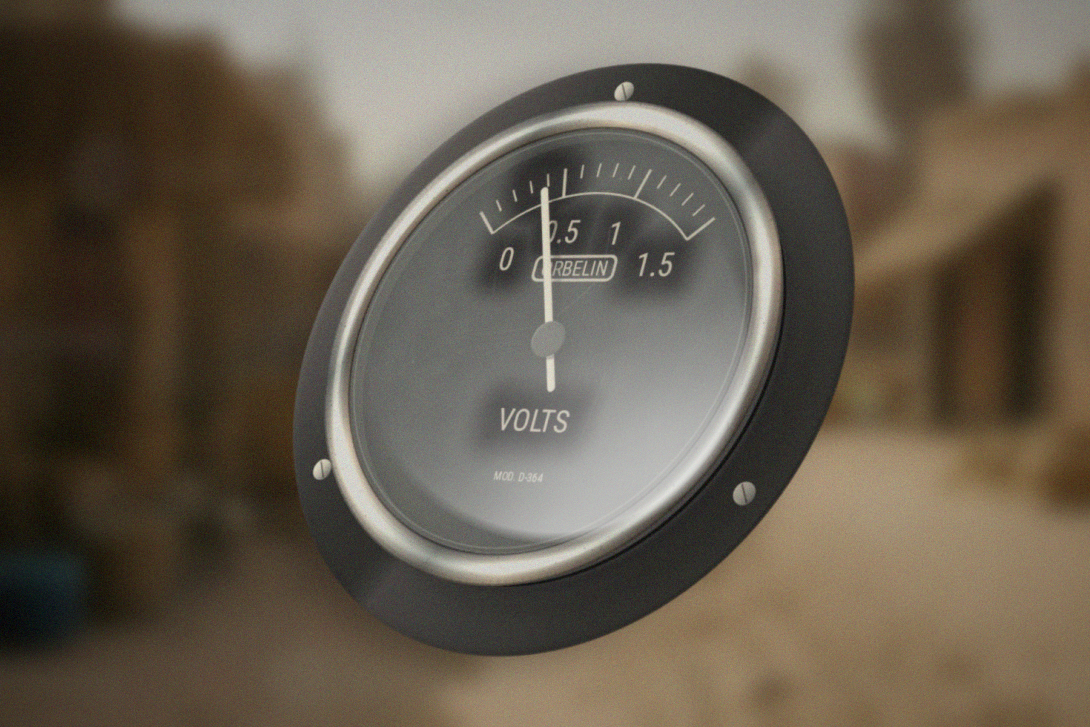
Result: **0.4** V
